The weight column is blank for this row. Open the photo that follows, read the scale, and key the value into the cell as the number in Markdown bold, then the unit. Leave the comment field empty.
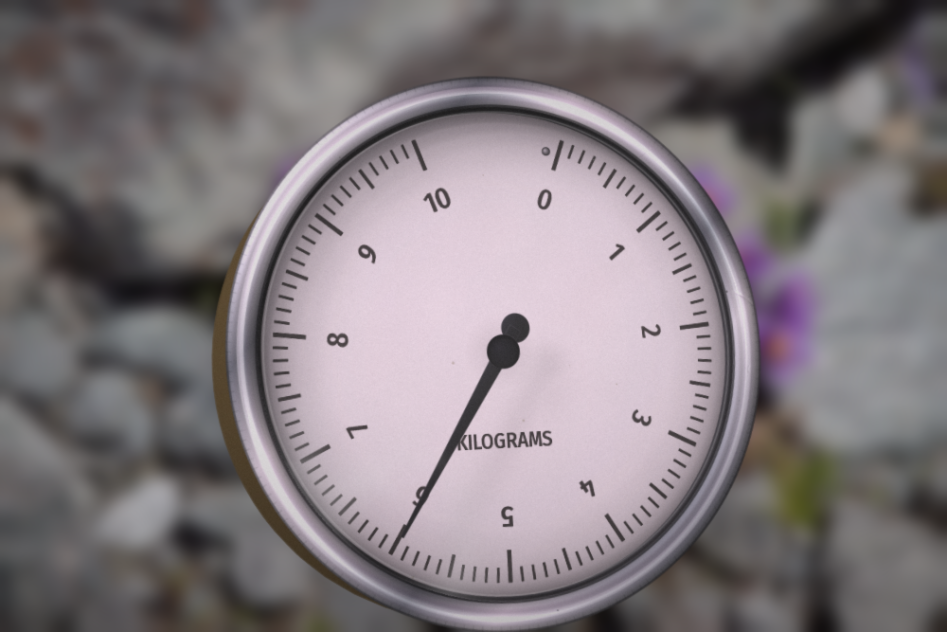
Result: **6** kg
